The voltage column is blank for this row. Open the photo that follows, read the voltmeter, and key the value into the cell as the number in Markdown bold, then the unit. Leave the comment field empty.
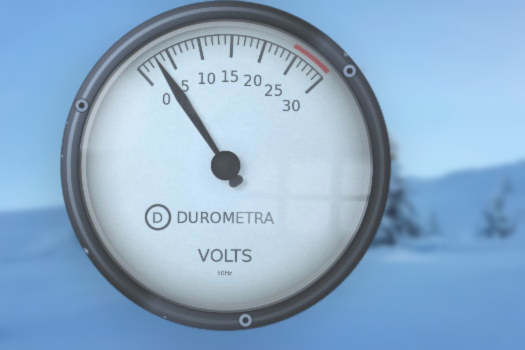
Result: **3** V
